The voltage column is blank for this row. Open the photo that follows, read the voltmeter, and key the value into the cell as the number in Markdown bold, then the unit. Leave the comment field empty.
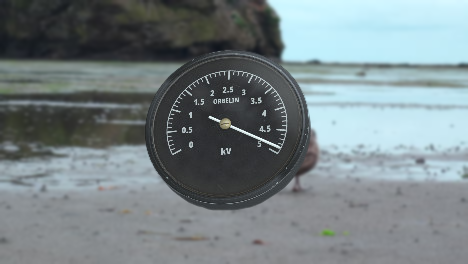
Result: **4.9** kV
